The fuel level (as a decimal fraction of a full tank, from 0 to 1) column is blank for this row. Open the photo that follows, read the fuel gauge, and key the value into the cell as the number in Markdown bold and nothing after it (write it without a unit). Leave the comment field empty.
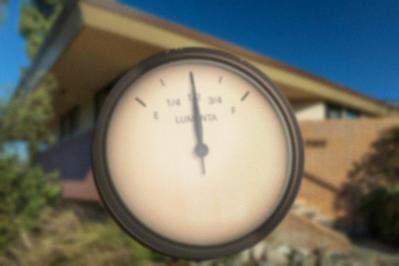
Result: **0.5**
